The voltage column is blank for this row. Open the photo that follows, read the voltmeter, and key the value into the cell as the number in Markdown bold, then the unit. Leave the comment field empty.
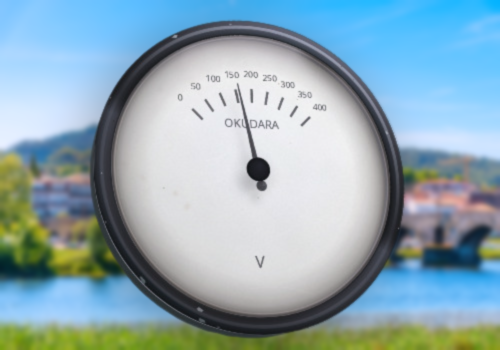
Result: **150** V
